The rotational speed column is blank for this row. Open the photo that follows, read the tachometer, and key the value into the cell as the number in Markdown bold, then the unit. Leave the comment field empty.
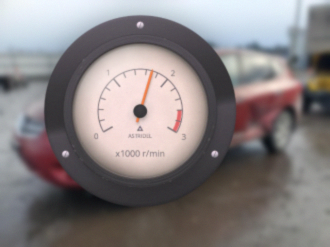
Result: **1700** rpm
